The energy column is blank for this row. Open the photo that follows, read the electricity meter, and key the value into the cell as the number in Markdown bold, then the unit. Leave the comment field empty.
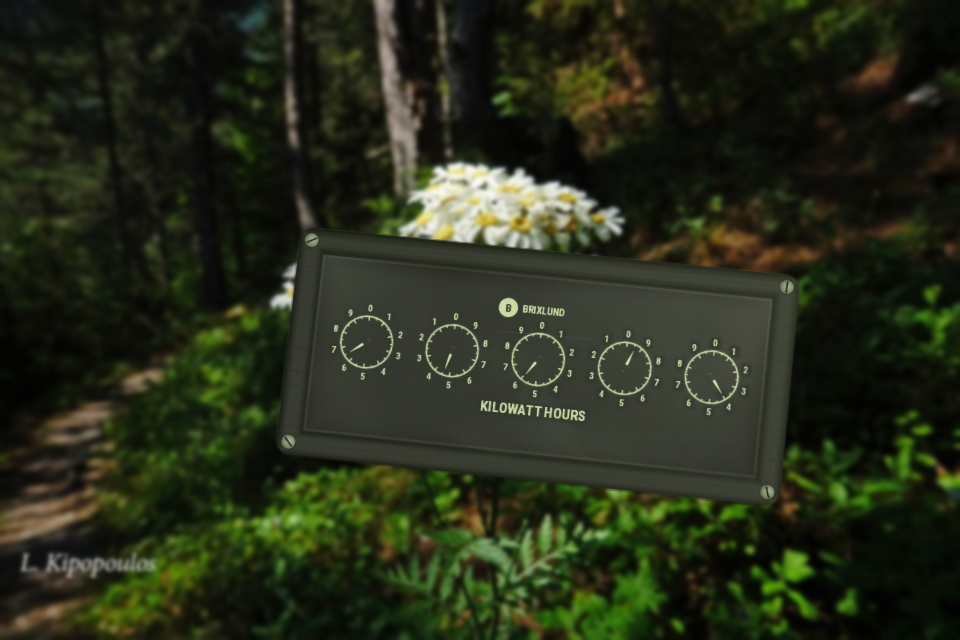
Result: **64594** kWh
